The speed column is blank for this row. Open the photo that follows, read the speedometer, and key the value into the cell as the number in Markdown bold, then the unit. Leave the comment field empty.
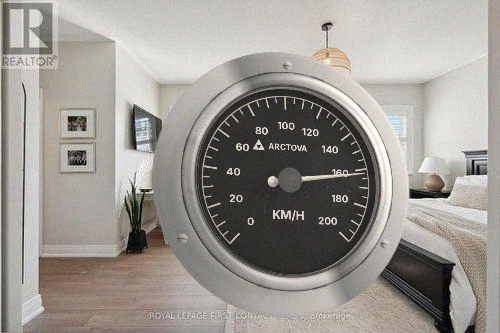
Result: **162.5** km/h
